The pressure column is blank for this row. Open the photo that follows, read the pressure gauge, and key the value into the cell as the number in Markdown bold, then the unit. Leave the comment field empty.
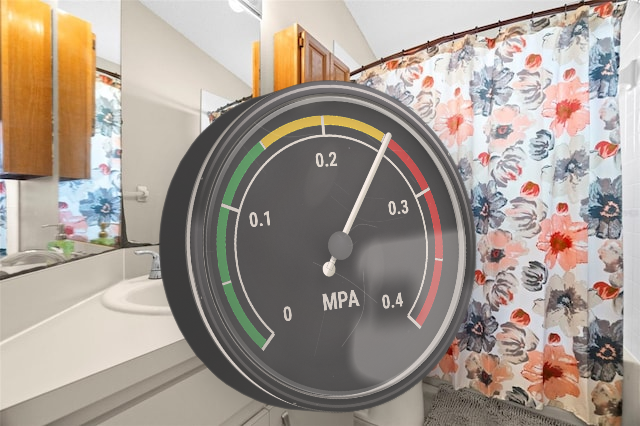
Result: **0.25** MPa
